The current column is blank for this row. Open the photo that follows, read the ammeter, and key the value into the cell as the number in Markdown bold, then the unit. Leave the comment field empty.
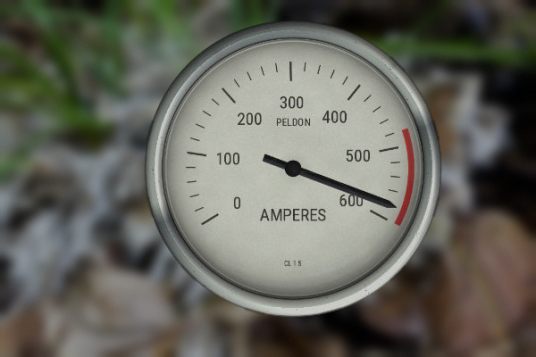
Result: **580** A
